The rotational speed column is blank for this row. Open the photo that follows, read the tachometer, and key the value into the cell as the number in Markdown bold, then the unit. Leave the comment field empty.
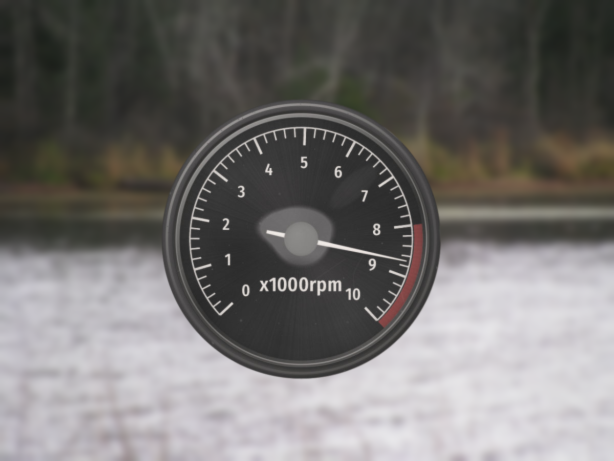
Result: **8700** rpm
